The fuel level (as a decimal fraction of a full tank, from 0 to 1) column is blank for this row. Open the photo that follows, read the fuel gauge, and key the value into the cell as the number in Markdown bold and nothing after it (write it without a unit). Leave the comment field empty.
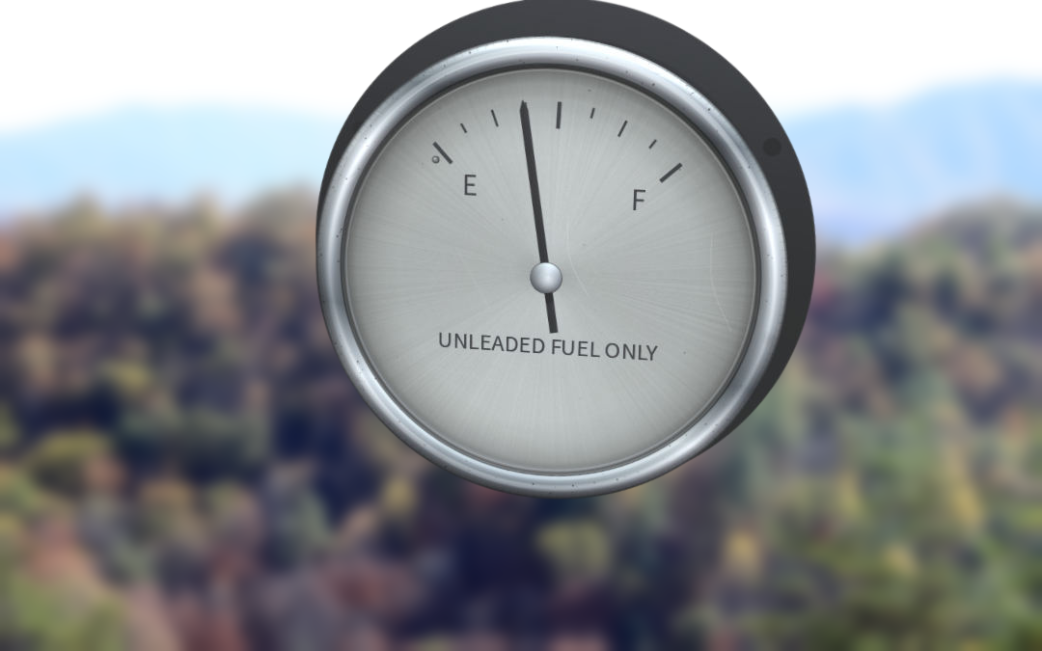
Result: **0.375**
